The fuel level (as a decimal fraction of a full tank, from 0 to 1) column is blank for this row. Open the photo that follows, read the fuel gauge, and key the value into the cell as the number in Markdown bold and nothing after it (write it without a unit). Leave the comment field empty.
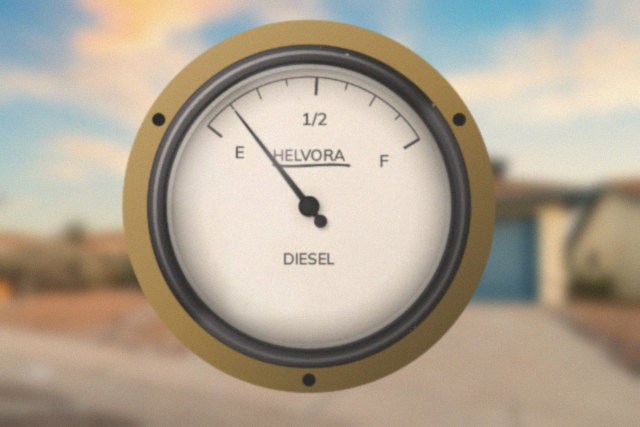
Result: **0.125**
